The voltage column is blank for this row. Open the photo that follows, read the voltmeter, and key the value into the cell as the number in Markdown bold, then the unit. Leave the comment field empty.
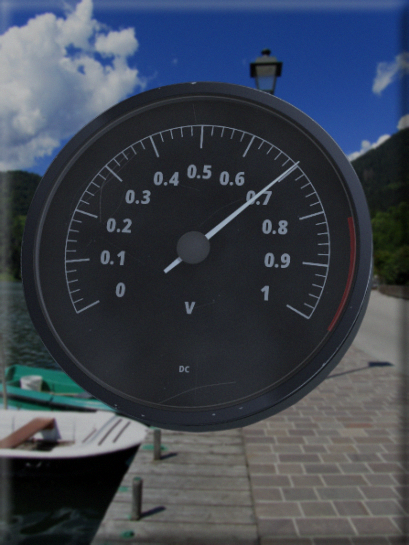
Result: **0.7** V
